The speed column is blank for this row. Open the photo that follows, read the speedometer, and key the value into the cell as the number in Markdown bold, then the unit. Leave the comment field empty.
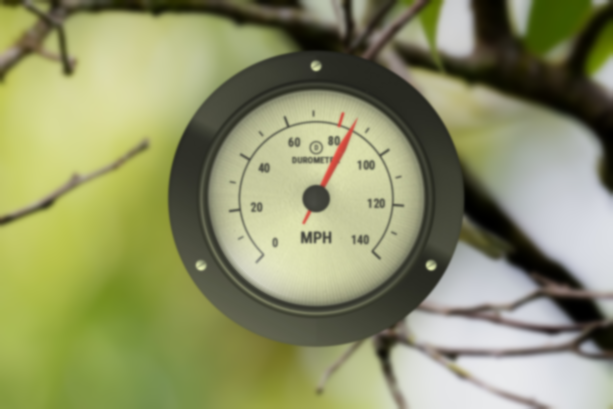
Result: **85** mph
